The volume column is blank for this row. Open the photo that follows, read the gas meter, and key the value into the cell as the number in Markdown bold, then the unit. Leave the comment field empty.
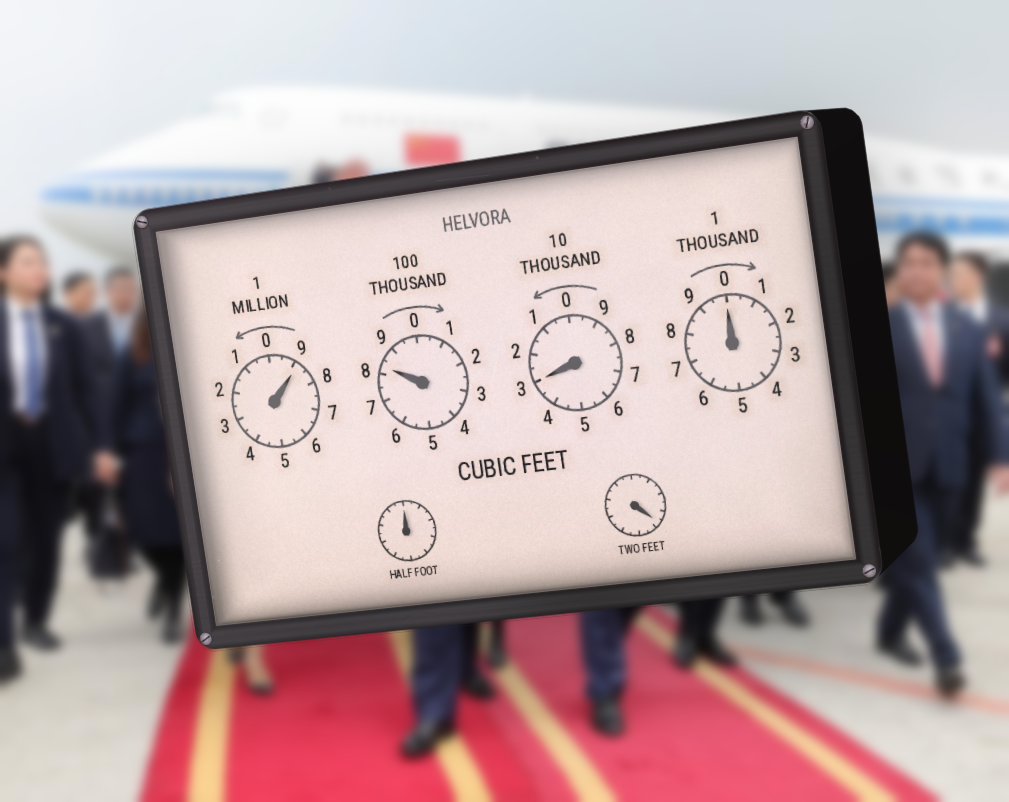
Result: **883000** ft³
